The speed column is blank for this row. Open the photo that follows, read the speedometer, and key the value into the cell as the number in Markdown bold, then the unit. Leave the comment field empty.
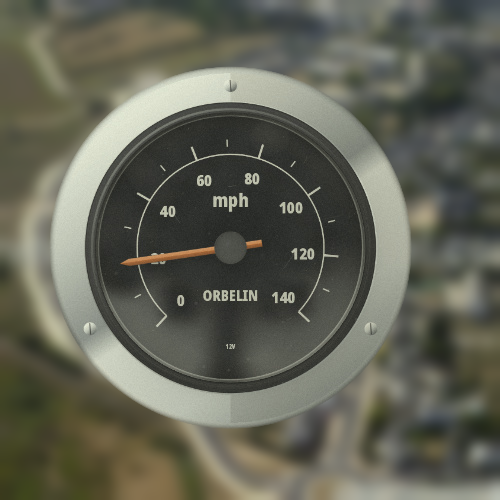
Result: **20** mph
